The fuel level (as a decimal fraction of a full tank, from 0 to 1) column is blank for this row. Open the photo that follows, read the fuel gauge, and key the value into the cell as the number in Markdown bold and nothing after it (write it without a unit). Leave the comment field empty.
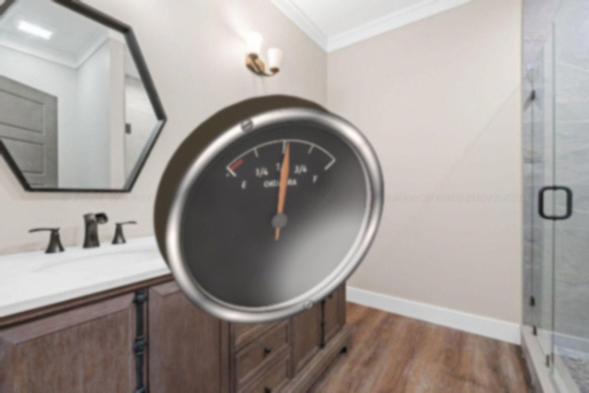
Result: **0.5**
